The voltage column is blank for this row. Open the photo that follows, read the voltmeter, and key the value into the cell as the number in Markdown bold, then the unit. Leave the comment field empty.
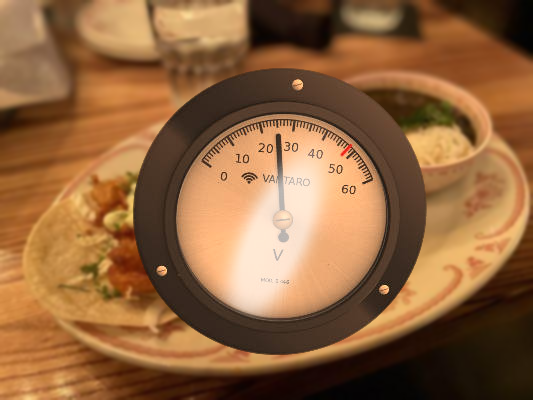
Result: **25** V
